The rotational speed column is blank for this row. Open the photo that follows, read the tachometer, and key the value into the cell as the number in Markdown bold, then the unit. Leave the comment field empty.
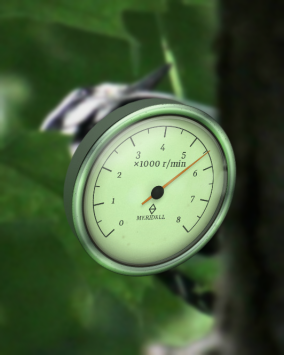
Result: **5500** rpm
